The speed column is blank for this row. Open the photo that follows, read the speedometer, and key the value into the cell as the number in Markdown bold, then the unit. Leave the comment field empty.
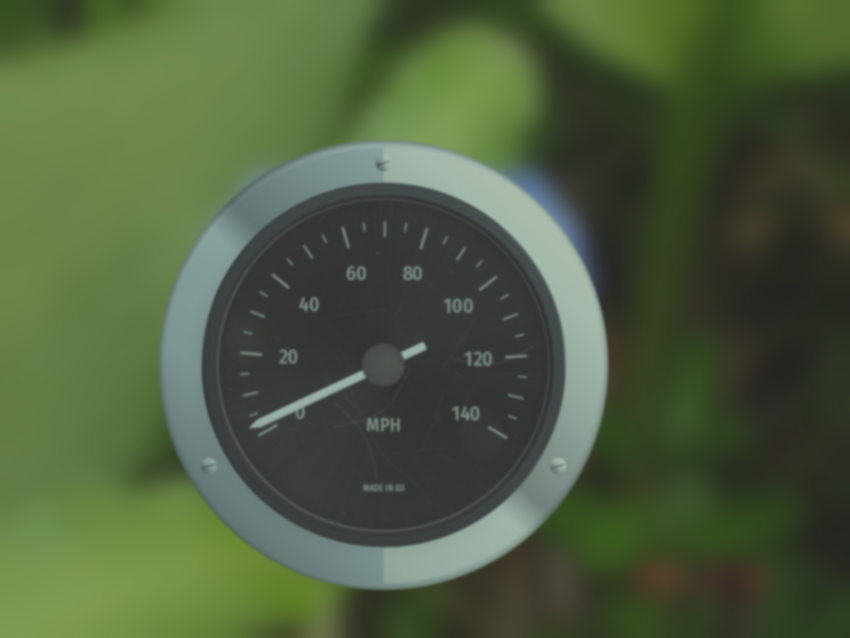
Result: **2.5** mph
